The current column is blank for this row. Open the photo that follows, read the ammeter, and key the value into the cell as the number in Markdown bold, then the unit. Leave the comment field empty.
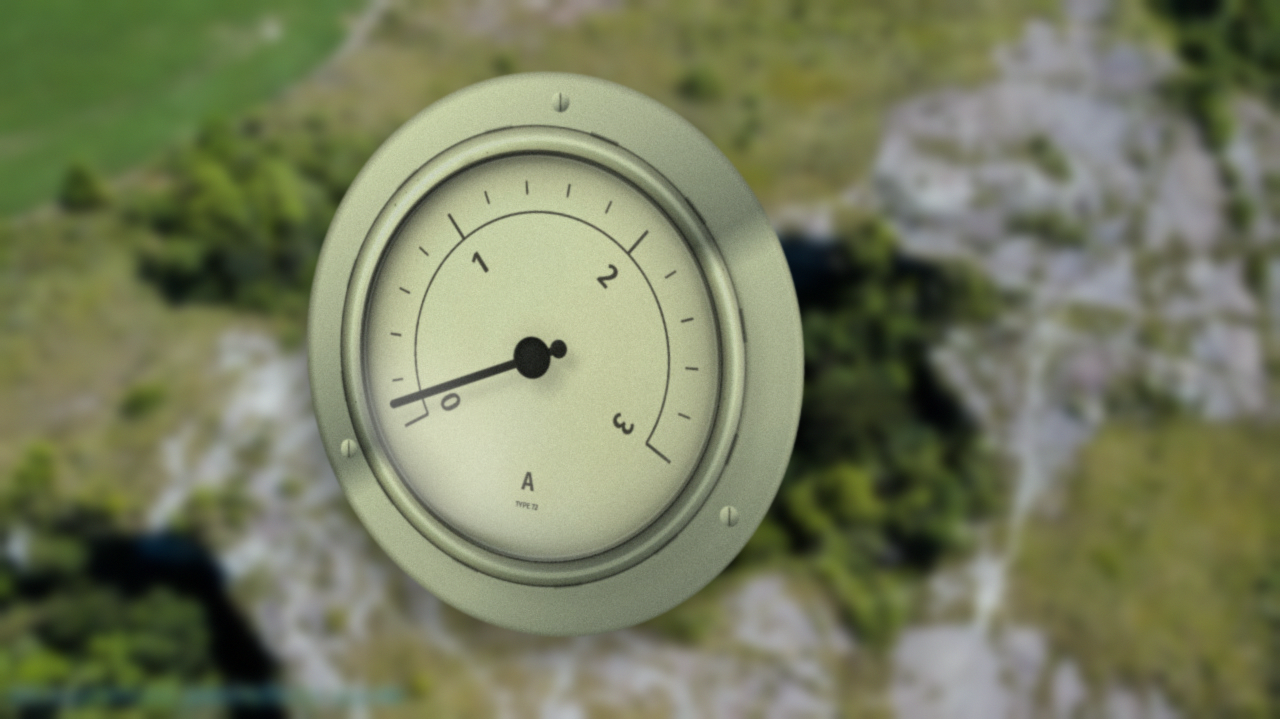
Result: **0.1** A
